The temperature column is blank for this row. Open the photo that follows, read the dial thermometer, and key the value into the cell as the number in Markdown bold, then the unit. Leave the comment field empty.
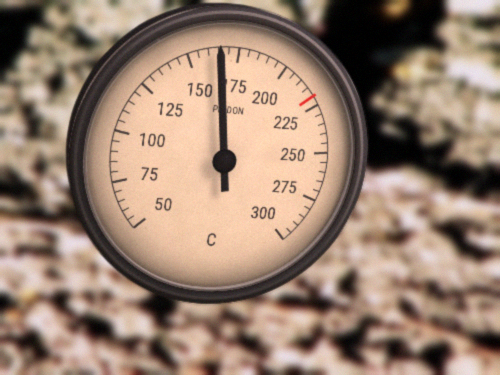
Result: **165** °C
